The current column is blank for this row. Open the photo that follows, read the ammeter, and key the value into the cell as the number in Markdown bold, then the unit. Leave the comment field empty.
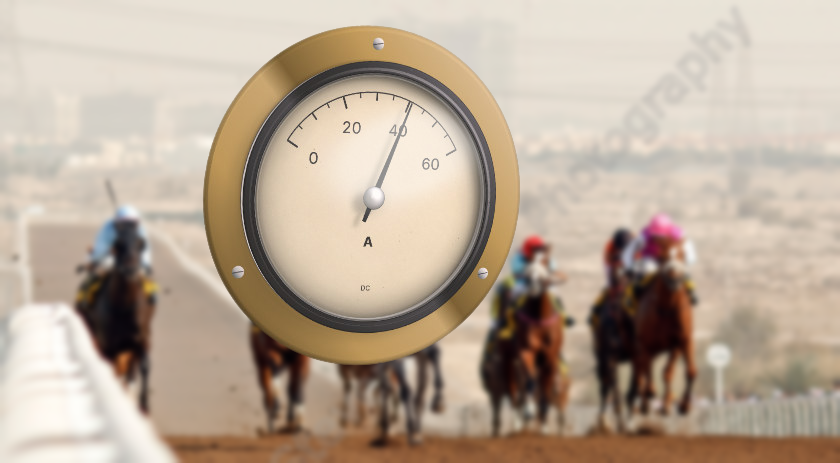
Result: **40** A
